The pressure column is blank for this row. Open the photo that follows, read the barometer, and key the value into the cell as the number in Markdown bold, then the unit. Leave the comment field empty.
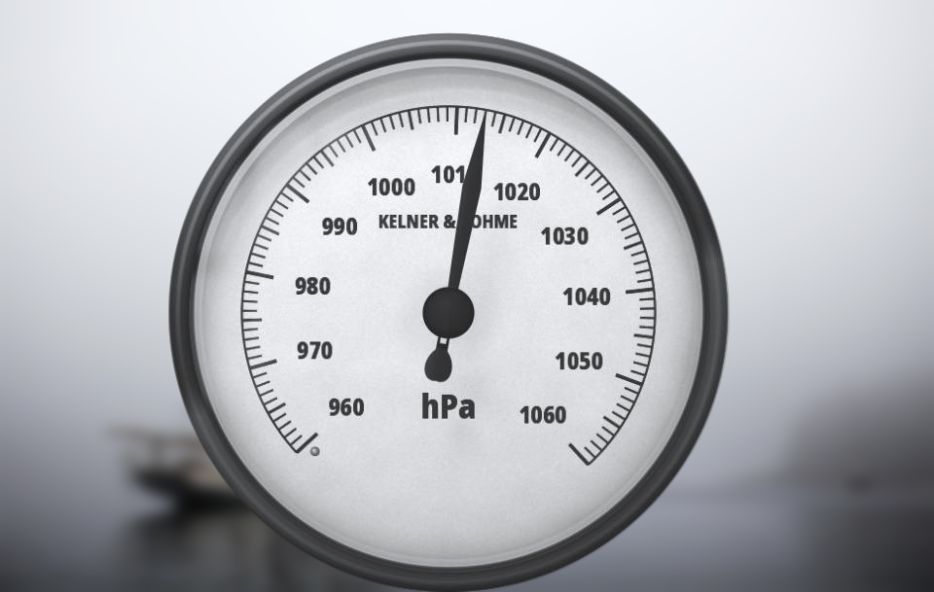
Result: **1013** hPa
